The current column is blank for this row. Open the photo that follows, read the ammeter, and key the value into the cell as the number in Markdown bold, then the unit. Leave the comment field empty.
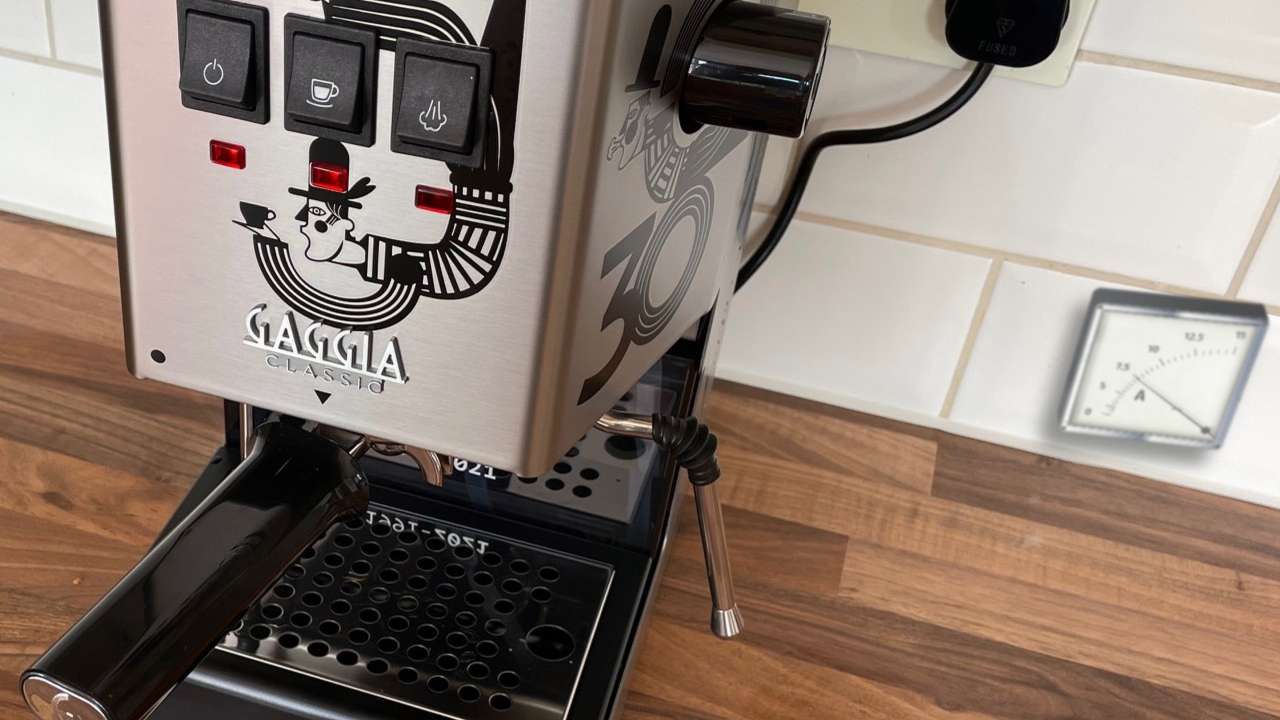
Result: **7.5** A
